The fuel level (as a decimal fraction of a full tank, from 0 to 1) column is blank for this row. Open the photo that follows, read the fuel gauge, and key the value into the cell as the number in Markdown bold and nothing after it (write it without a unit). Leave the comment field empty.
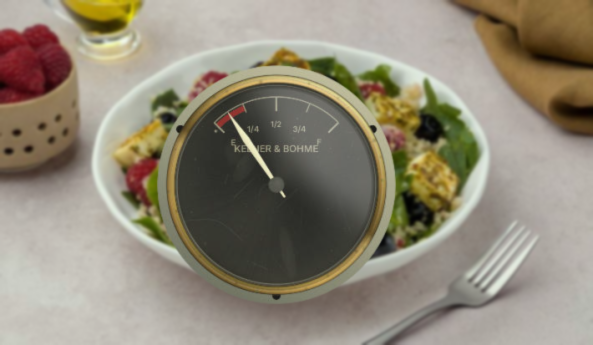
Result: **0.125**
